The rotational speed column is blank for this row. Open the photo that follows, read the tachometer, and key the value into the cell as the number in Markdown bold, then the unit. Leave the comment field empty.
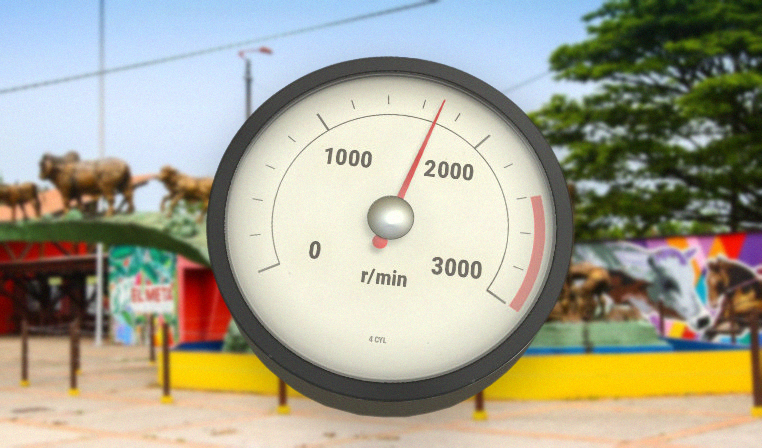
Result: **1700** rpm
